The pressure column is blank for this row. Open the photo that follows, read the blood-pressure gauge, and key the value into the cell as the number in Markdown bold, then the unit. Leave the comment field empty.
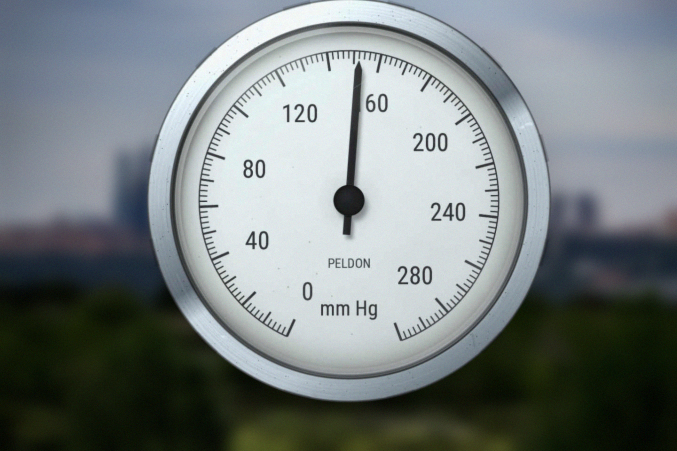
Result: **152** mmHg
